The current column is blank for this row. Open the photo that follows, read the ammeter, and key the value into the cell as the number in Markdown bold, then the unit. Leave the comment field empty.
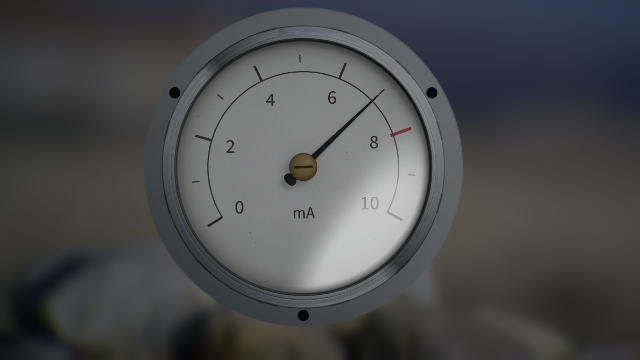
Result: **7** mA
